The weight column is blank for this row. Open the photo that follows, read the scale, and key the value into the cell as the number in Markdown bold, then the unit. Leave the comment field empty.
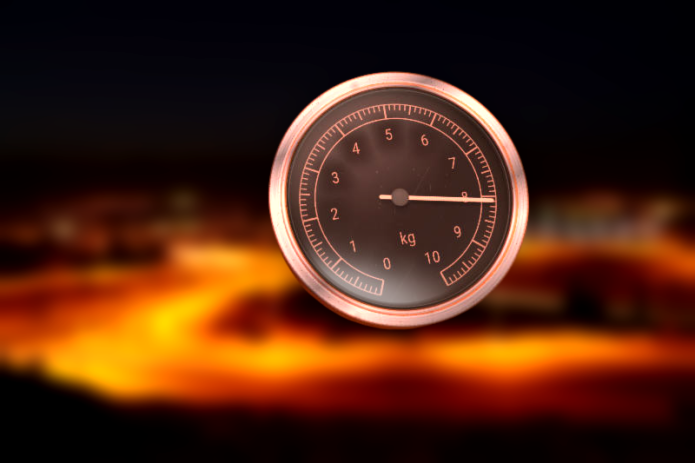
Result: **8.1** kg
